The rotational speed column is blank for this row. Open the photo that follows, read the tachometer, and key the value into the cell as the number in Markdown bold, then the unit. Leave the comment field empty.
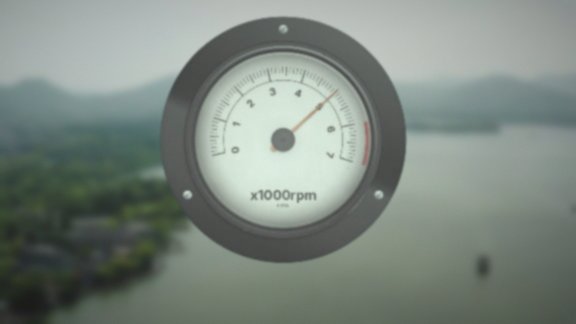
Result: **5000** rpm
